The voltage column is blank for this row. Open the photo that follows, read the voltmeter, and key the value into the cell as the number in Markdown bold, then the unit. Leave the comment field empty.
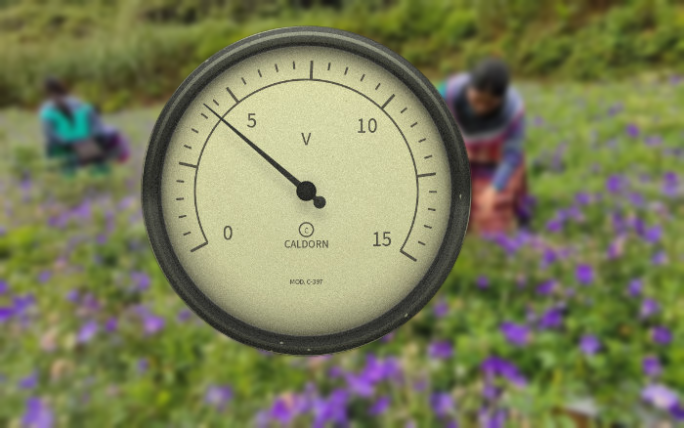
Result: **4.25** V
